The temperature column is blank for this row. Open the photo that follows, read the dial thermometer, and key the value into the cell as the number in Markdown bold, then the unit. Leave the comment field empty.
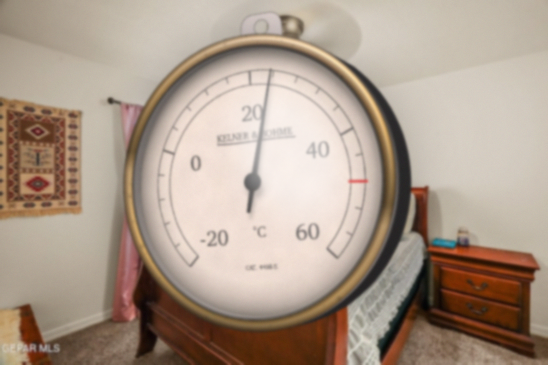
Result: **24** °C
